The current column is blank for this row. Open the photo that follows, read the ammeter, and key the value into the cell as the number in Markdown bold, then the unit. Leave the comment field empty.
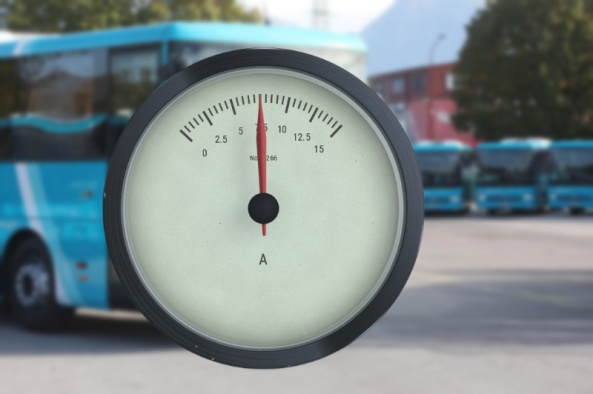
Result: **7.5** A
